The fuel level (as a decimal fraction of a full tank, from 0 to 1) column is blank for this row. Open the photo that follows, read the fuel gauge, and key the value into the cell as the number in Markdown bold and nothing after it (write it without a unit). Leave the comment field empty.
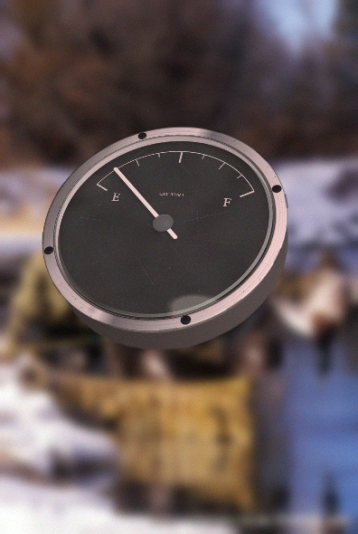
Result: **0.125**
